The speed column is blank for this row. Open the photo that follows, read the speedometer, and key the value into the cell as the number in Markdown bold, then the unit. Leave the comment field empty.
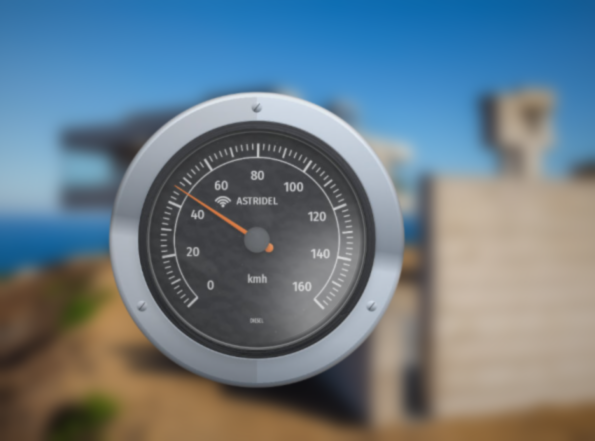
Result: **46** km/h
